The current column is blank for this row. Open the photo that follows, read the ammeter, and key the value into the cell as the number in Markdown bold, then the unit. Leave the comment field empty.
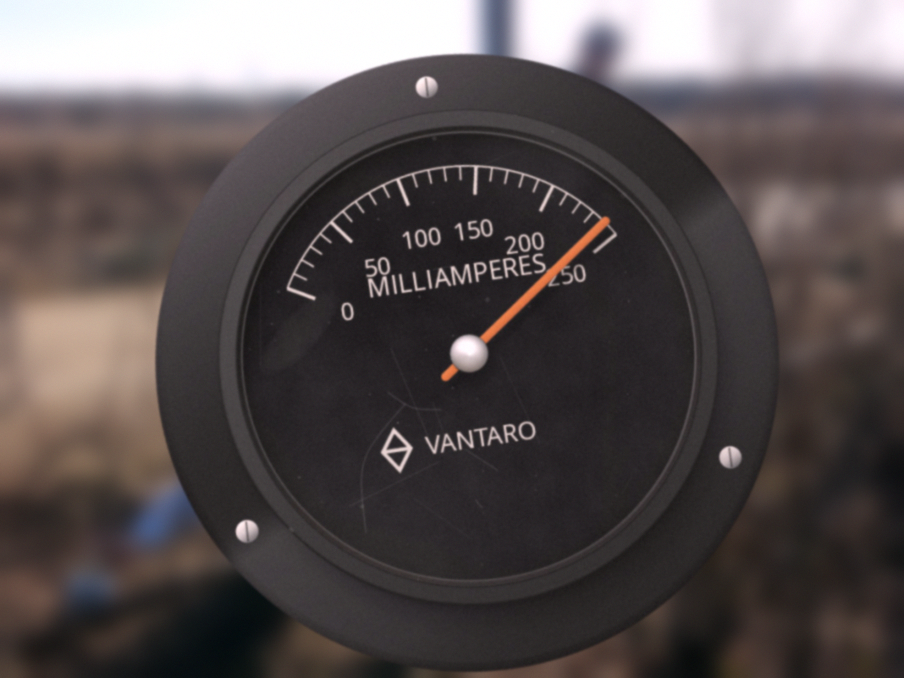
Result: **240** mA
